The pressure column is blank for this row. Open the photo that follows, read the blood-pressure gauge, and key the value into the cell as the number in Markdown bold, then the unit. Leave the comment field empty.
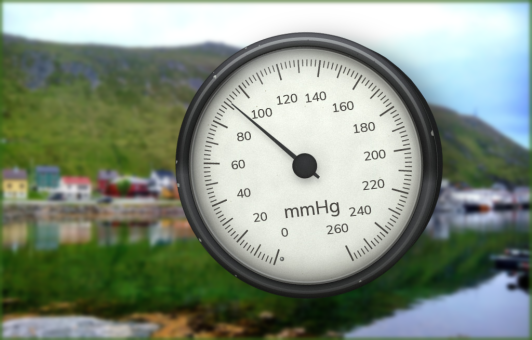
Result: **92** mmHg
